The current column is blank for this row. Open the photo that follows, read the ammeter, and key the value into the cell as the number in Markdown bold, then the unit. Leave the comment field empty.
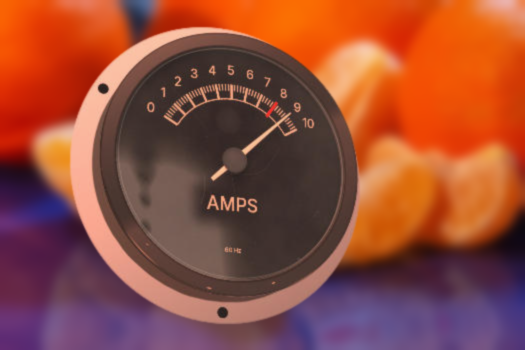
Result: **9** A
